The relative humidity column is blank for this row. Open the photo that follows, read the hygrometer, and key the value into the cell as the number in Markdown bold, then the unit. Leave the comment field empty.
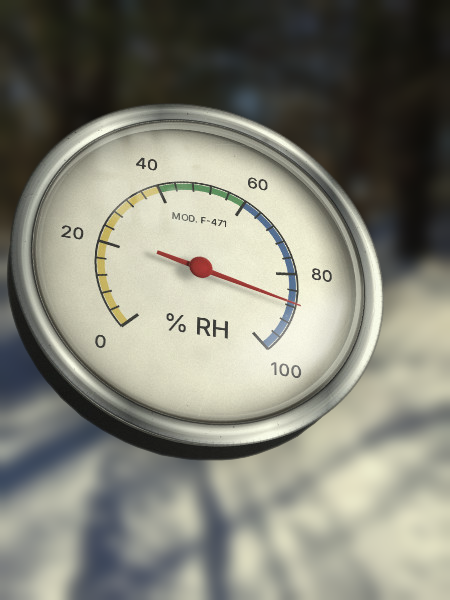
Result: **88** %
